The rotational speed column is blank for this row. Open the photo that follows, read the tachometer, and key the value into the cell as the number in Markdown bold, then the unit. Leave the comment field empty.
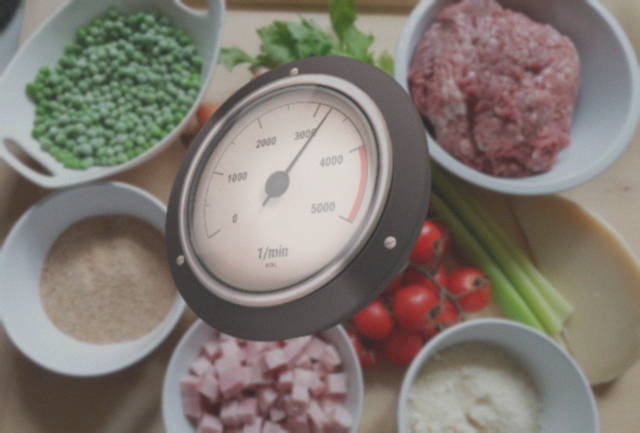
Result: **3250** rpm
